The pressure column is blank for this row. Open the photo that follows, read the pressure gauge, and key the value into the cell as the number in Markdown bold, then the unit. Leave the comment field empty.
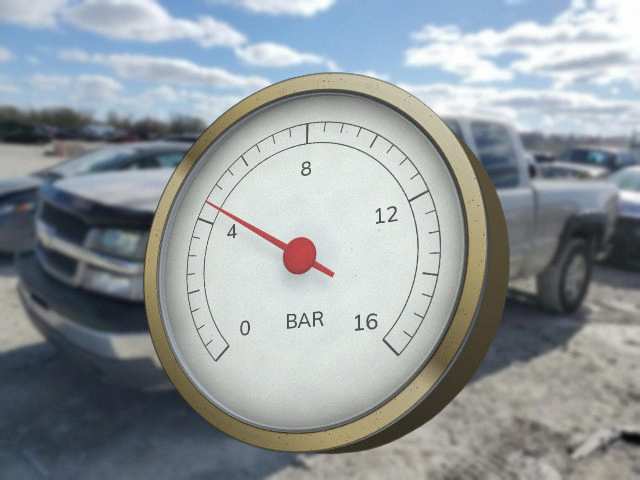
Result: **4.5** bar
